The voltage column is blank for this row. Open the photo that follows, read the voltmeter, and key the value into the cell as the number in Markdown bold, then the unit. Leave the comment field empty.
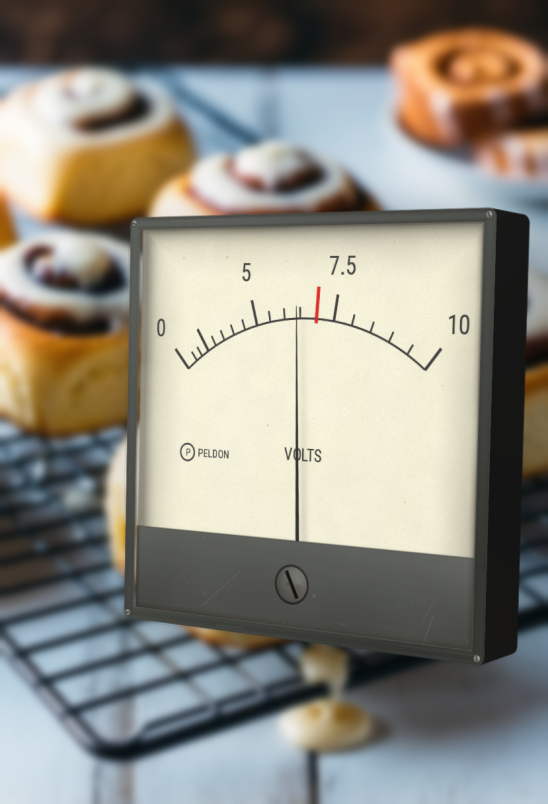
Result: **6.5** V
